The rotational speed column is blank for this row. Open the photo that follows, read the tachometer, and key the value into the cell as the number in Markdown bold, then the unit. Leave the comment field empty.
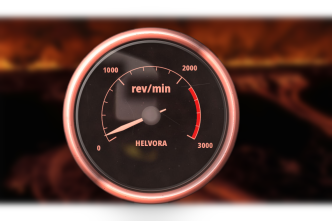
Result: **100** rpm
